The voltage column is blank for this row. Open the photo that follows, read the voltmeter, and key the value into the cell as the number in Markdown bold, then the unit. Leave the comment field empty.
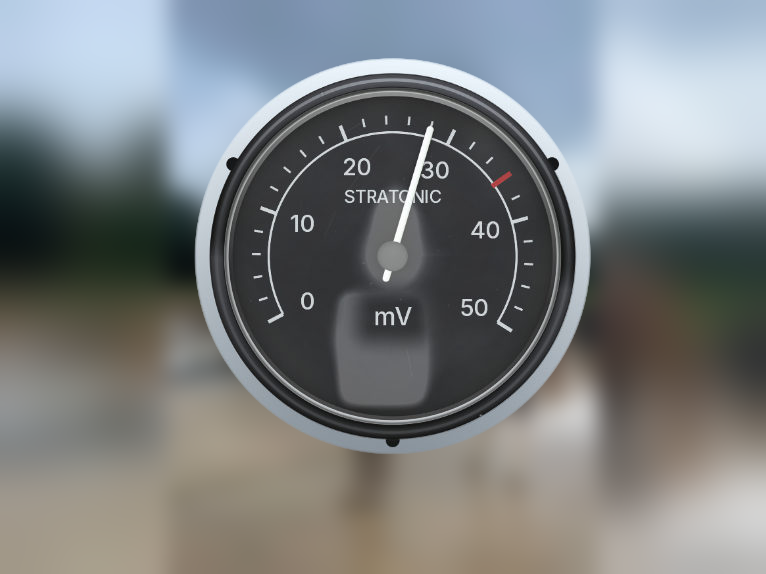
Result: **28** mV
